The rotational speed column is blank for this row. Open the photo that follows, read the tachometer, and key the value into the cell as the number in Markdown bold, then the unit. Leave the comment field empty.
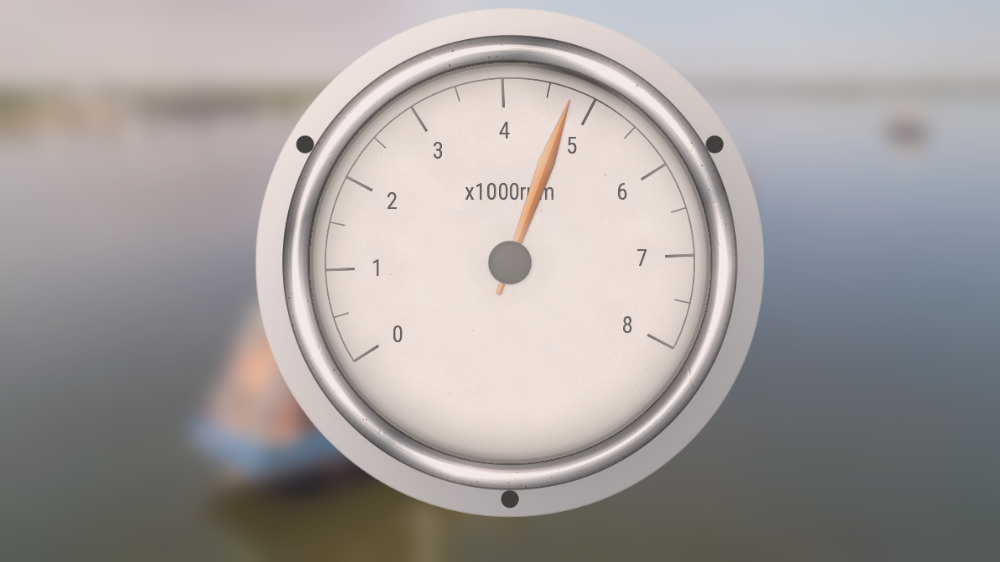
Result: **4750** rpm
